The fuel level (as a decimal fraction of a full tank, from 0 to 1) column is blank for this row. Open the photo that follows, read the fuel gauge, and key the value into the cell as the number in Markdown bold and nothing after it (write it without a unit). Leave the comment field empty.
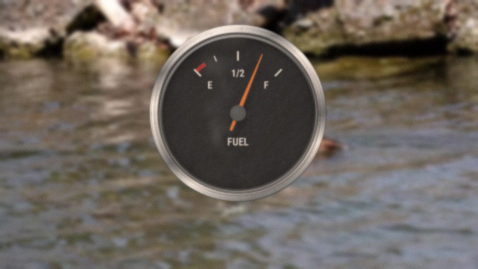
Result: **0.75**
